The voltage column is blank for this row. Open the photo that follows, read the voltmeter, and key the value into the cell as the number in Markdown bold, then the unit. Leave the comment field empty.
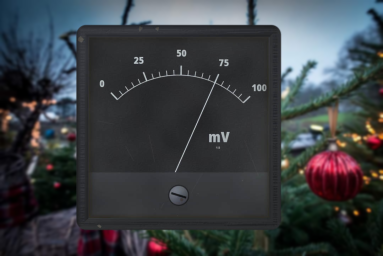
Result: **75** mV
